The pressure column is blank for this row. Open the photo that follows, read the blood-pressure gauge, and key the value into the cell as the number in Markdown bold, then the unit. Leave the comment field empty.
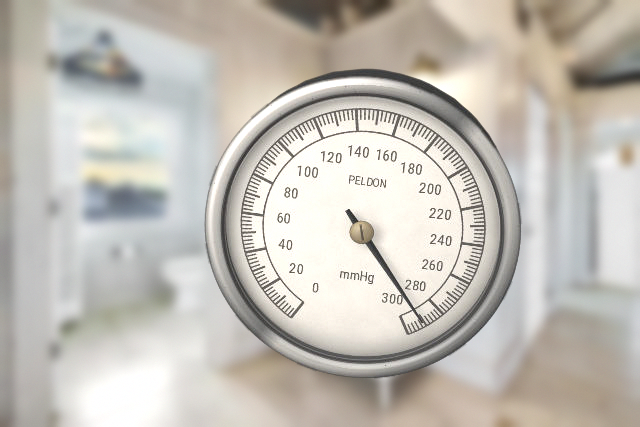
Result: **290** mmHg
